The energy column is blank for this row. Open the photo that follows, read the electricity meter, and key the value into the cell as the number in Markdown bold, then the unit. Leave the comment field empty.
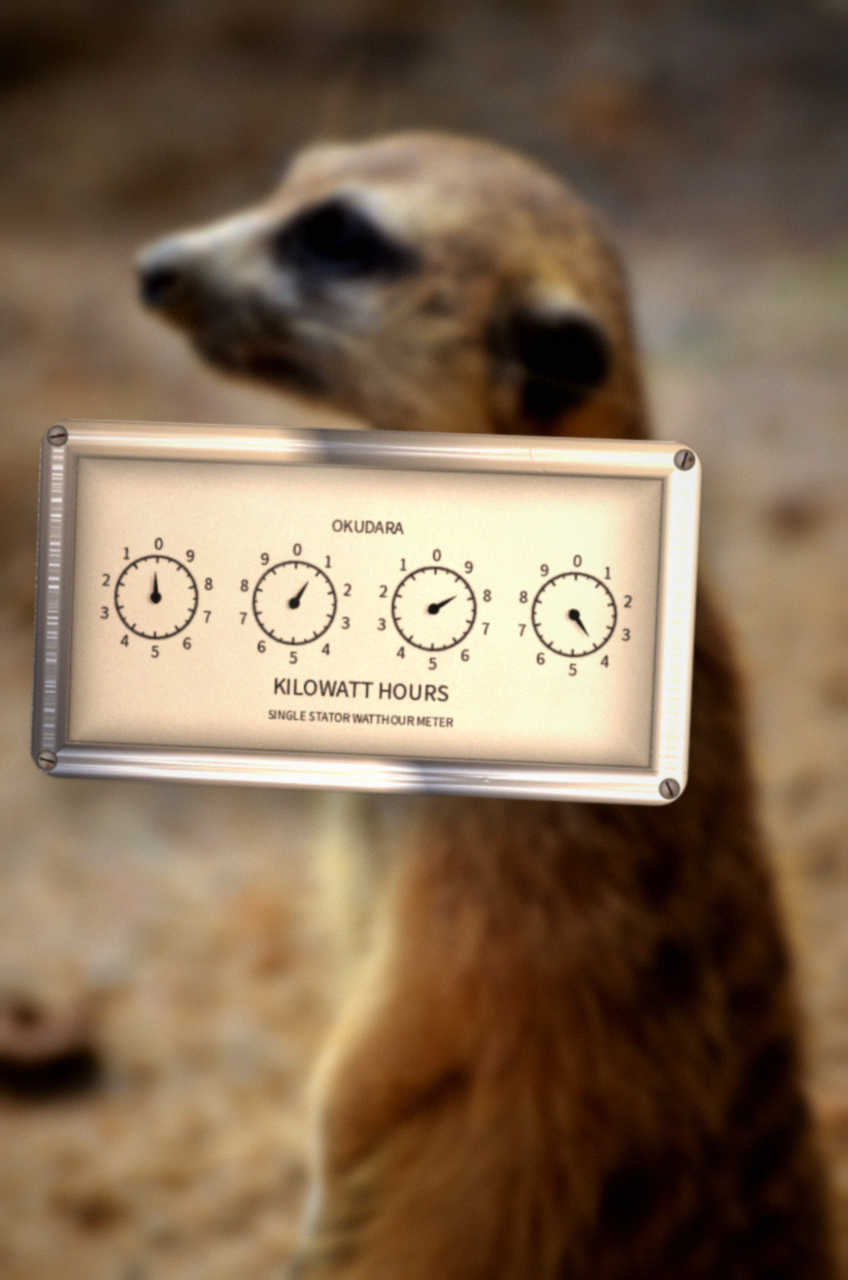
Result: **84** kWh
